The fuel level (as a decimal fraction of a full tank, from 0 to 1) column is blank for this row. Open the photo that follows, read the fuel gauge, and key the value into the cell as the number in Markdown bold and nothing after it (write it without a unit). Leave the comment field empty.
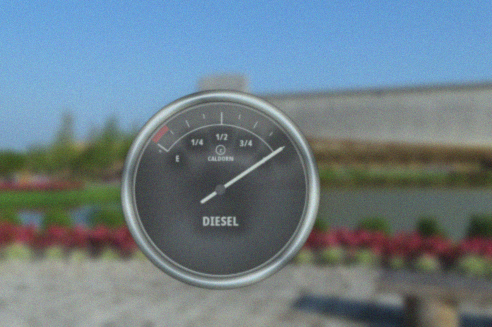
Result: **1**
